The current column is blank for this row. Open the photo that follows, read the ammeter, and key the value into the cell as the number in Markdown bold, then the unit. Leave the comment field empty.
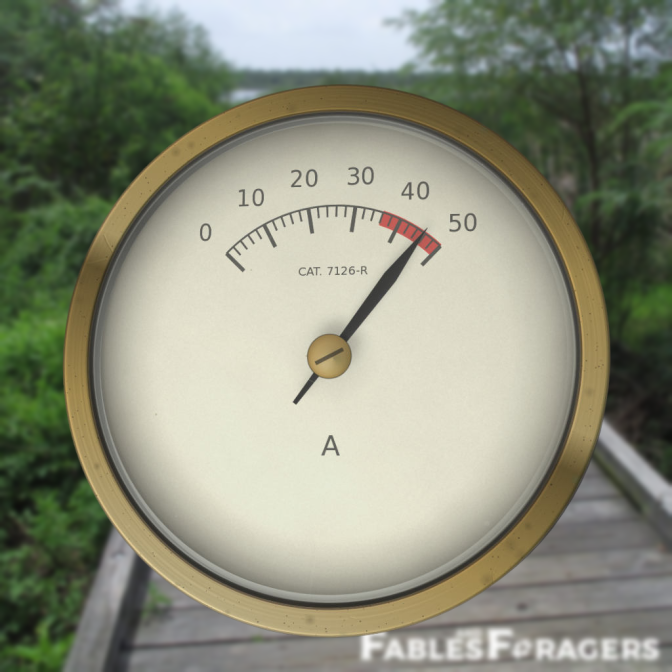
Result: **46** A
